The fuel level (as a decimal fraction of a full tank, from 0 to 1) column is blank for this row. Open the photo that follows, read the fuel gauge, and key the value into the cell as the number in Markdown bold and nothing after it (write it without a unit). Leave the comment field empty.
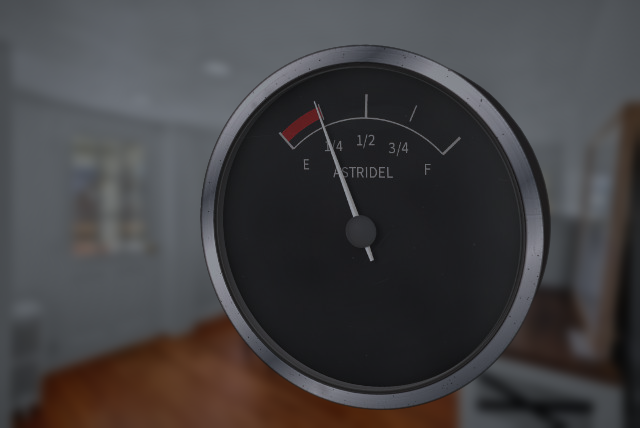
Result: **0.25**
